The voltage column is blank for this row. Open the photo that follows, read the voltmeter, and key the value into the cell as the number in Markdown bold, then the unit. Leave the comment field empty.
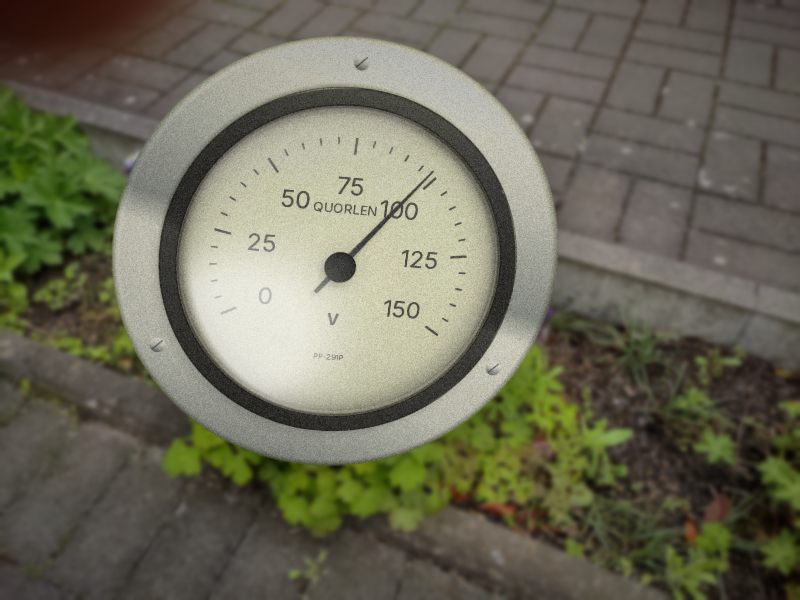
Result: **97.5** V
